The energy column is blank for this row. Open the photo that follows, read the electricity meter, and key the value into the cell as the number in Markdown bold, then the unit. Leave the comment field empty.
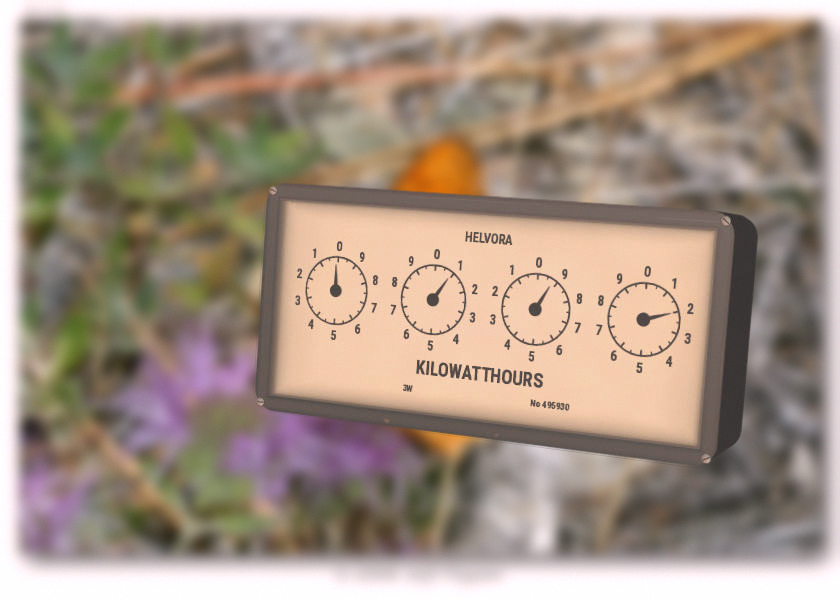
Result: **92** kWh
